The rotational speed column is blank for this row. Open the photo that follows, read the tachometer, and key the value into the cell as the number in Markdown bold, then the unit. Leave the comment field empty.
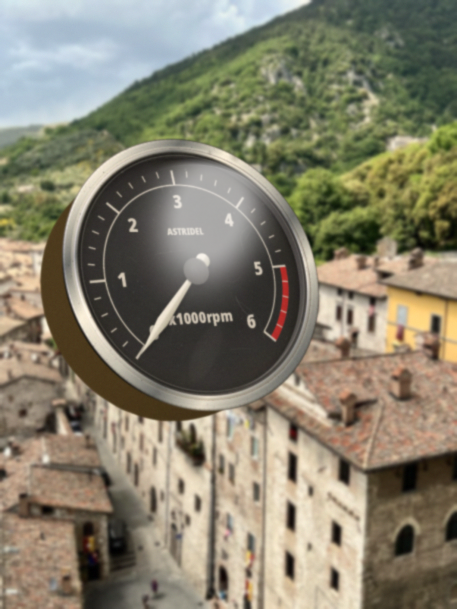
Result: **0** rpm
